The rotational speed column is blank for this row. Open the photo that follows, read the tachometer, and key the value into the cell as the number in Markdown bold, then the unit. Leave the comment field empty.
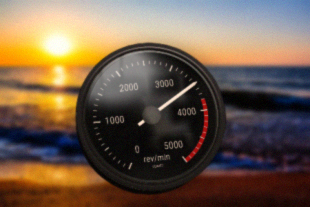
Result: **3500** rpm
